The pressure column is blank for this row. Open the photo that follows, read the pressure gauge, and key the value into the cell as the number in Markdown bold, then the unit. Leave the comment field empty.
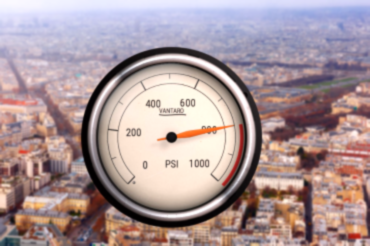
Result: **800** psi
